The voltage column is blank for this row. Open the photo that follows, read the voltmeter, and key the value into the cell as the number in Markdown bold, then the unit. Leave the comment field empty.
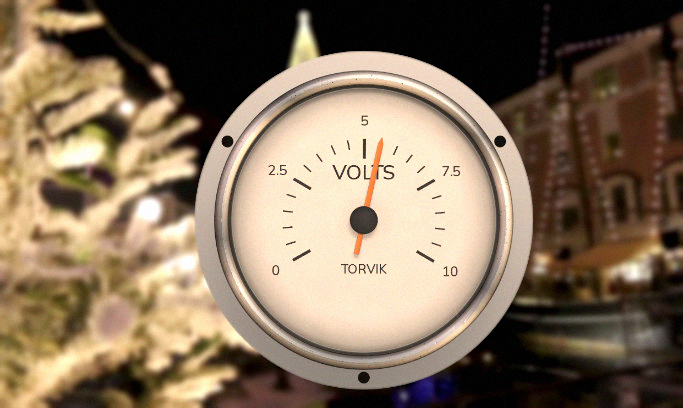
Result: **5.5** V
